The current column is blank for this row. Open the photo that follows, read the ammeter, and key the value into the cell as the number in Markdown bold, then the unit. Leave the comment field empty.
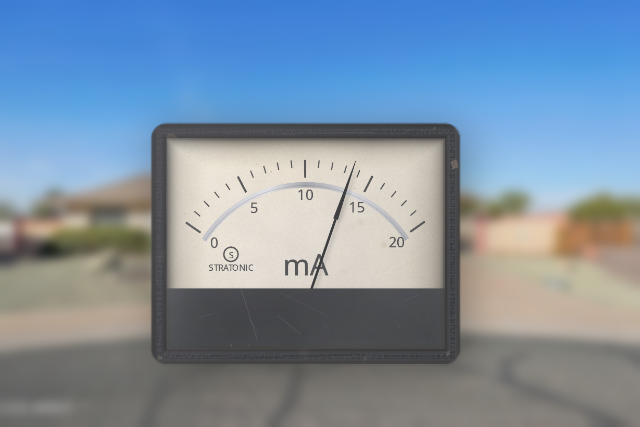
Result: **13.5** mA
